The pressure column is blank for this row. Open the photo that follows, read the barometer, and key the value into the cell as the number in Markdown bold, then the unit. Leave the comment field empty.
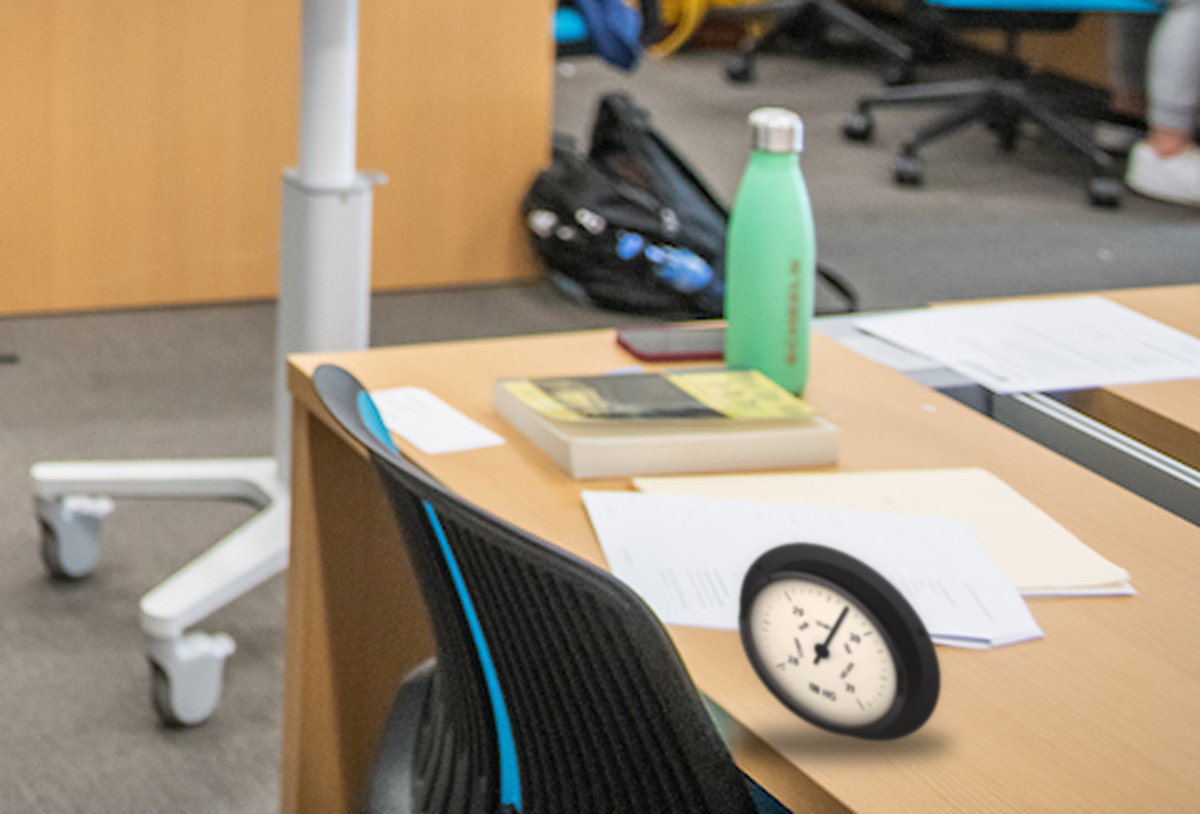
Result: **29.7** inHg
